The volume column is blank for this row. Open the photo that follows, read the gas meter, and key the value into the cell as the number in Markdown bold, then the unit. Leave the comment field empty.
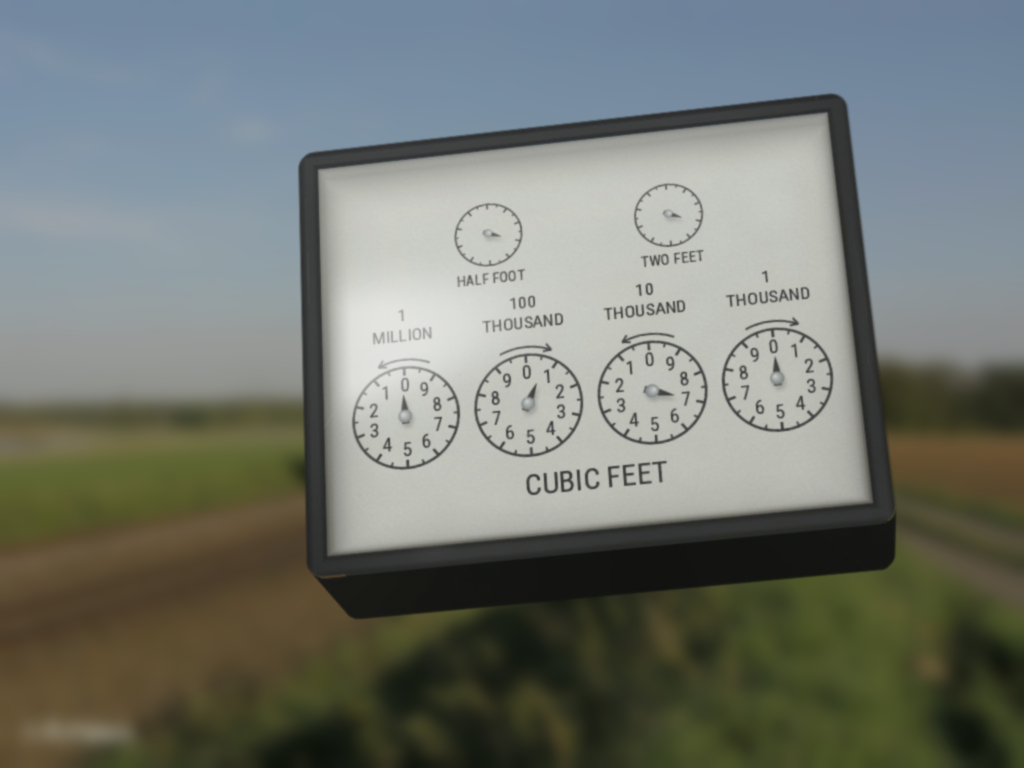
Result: **7000** ft³
